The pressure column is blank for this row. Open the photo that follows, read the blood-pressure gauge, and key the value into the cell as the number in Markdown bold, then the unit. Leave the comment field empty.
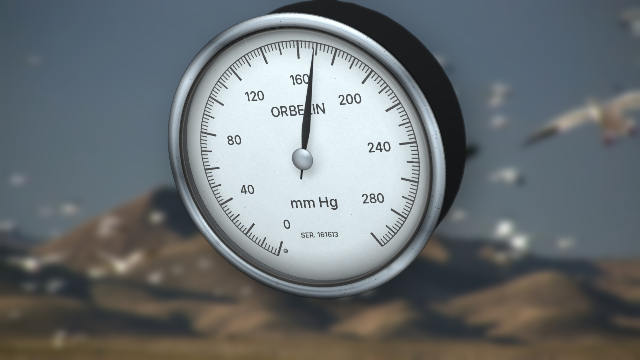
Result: **170** mmHg
